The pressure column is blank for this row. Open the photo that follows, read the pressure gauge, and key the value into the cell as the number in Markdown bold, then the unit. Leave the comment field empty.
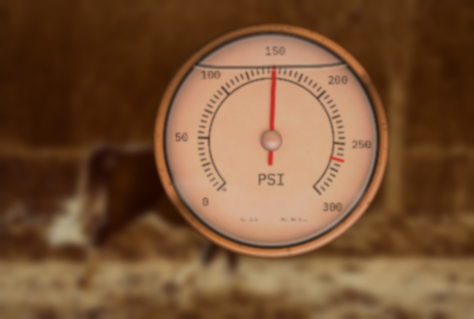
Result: **150** psi
